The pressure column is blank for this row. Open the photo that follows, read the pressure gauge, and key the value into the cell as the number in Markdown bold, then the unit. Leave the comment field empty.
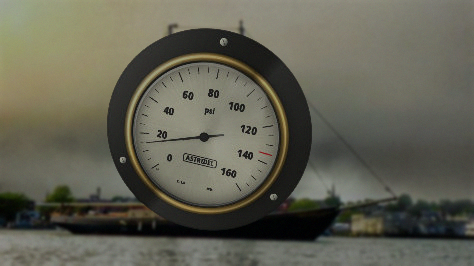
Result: **15** psi
